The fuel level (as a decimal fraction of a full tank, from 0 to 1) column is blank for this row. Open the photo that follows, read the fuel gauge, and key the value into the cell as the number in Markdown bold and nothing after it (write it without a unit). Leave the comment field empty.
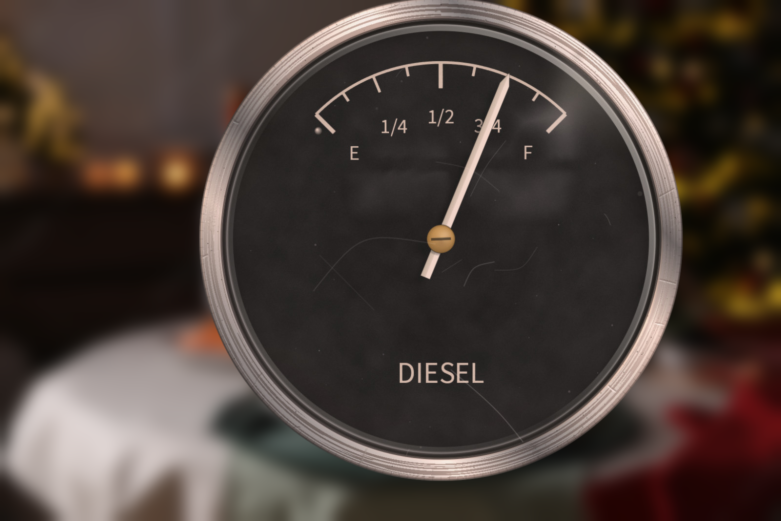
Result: **0.75**
